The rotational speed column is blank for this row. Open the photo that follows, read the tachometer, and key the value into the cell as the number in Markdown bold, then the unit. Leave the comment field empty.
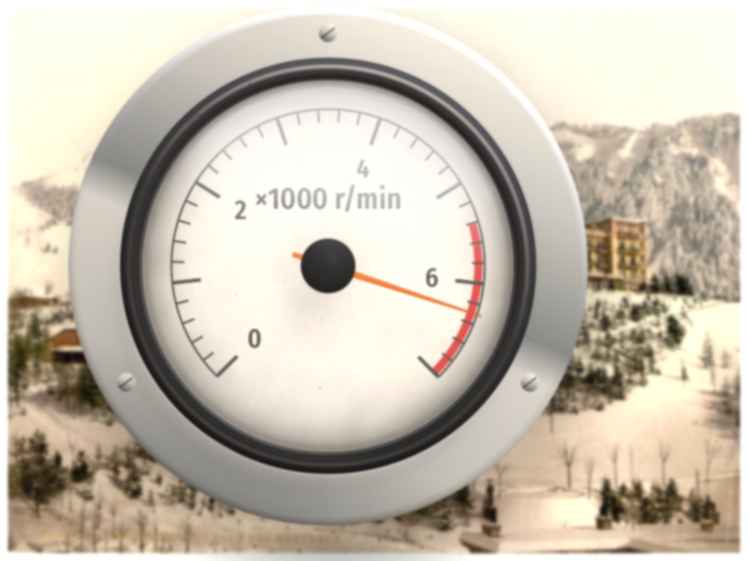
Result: **6300** rpm
